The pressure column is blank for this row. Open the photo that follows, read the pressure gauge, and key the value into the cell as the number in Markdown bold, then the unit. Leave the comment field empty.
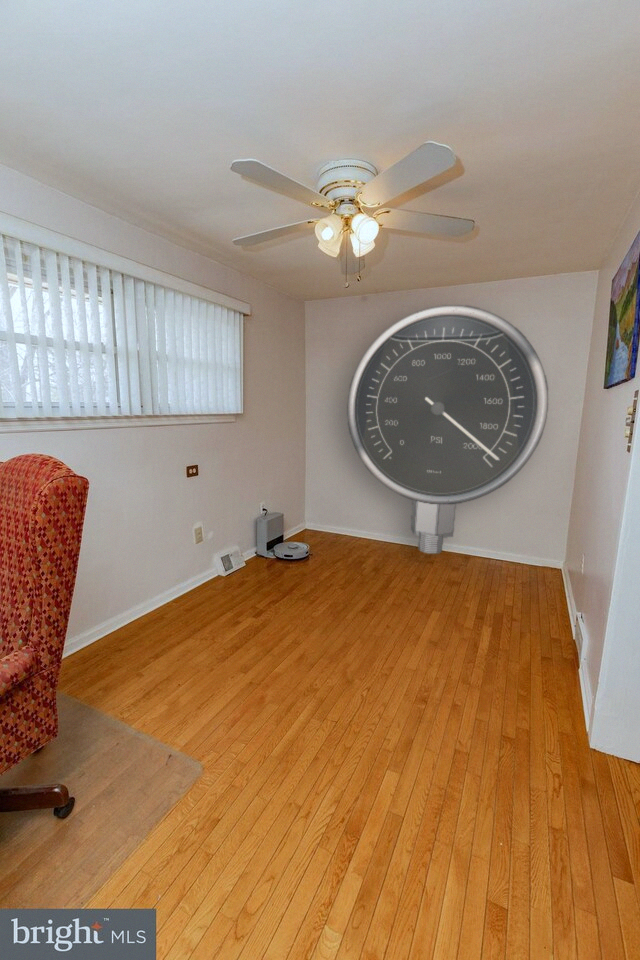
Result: **1950** psi
